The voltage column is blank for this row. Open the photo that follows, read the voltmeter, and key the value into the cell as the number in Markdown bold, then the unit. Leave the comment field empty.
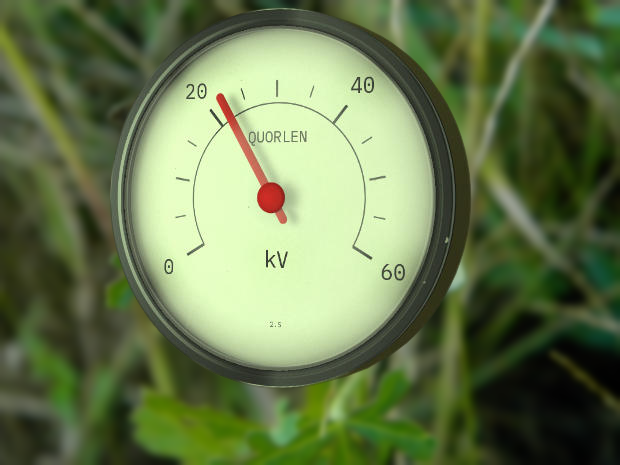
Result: **22.5** kV
